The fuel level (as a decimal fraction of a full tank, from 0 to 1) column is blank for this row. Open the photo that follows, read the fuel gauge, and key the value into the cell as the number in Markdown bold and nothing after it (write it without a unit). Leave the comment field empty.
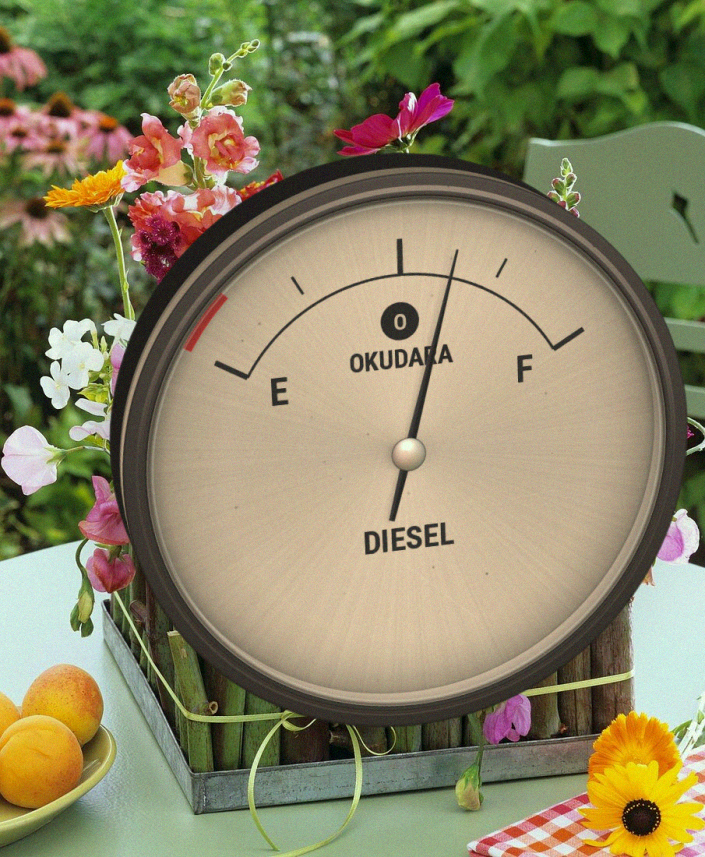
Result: **0.625**
